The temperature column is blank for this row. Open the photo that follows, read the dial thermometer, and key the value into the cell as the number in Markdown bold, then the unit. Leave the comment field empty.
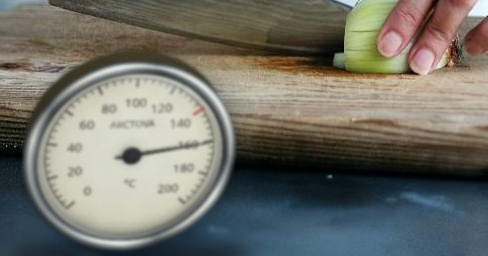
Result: **160** °C
